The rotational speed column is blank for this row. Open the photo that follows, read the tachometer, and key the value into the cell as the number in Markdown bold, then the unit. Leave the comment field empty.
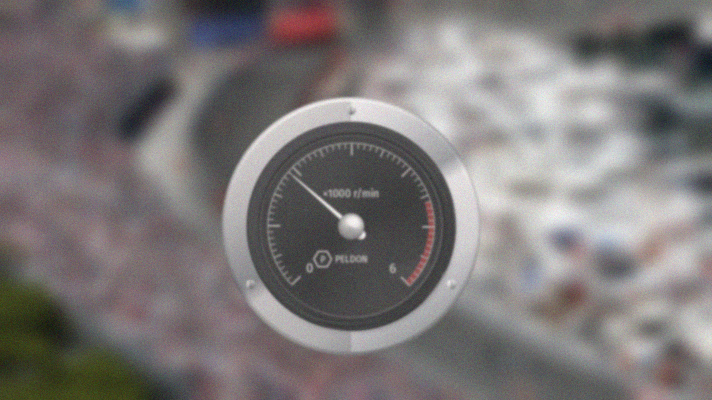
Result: **1900** rpm
